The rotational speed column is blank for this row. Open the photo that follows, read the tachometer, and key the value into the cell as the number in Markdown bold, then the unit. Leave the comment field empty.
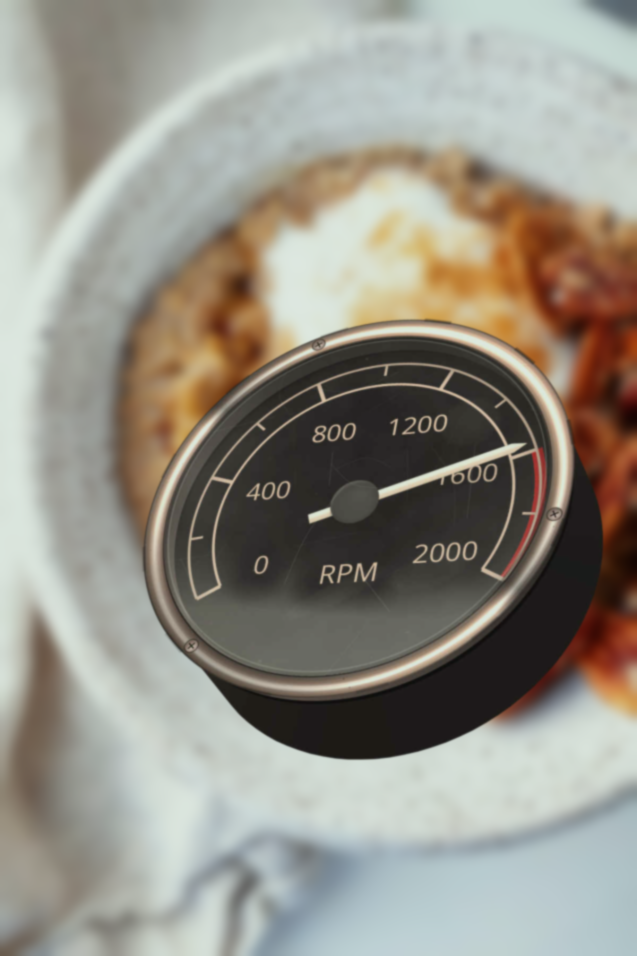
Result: **1600** rpm
